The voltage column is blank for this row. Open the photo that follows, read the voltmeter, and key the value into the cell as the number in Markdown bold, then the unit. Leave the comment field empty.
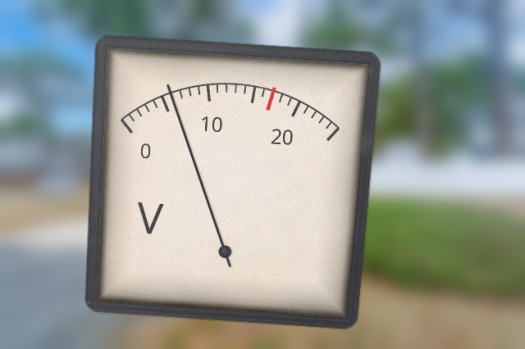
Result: **6** V
